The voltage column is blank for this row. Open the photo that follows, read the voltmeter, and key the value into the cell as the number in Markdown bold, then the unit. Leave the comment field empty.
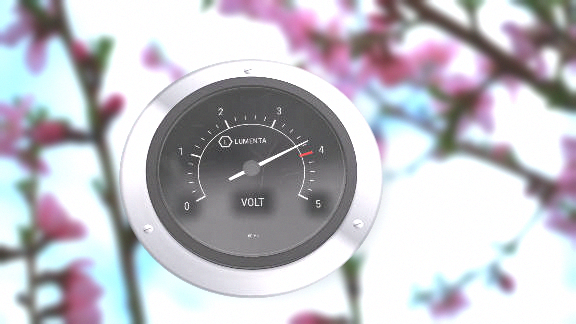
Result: **3.8** V
